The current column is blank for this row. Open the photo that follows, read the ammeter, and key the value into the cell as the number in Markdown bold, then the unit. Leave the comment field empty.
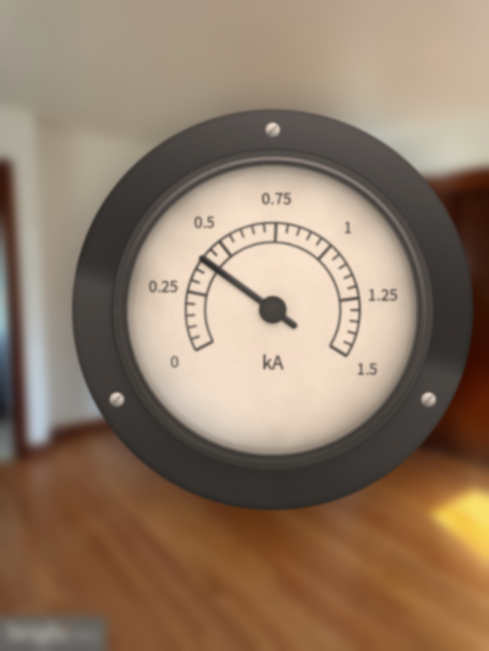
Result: **0.4** kA
